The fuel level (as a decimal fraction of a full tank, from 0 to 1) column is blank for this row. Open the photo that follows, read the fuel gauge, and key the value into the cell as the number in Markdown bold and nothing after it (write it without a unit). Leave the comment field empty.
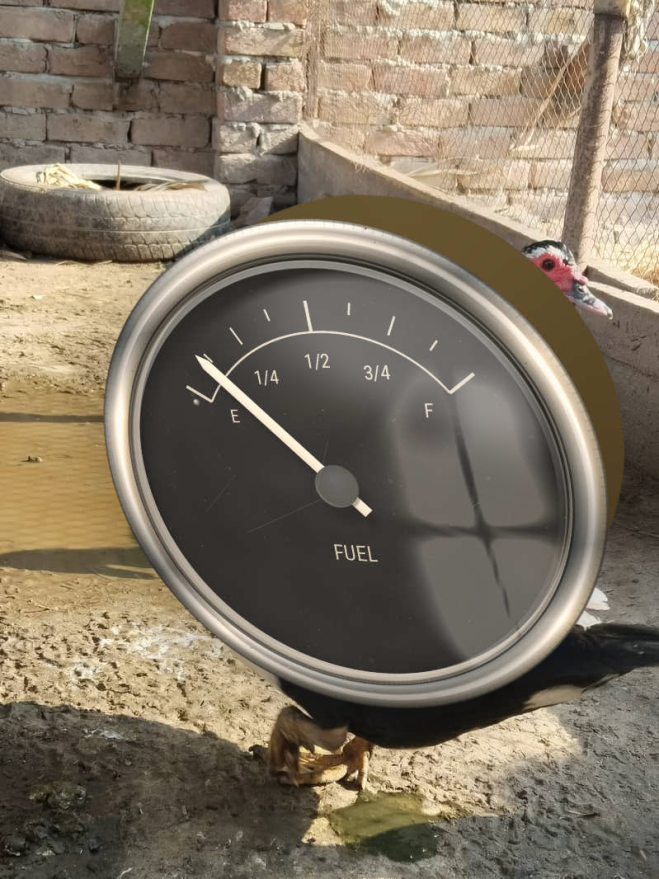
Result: **0.125**
